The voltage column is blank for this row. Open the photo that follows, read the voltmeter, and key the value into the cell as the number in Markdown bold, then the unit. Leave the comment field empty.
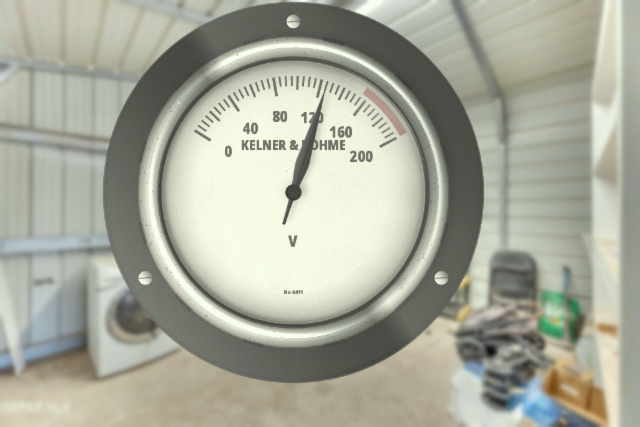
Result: **125** V
